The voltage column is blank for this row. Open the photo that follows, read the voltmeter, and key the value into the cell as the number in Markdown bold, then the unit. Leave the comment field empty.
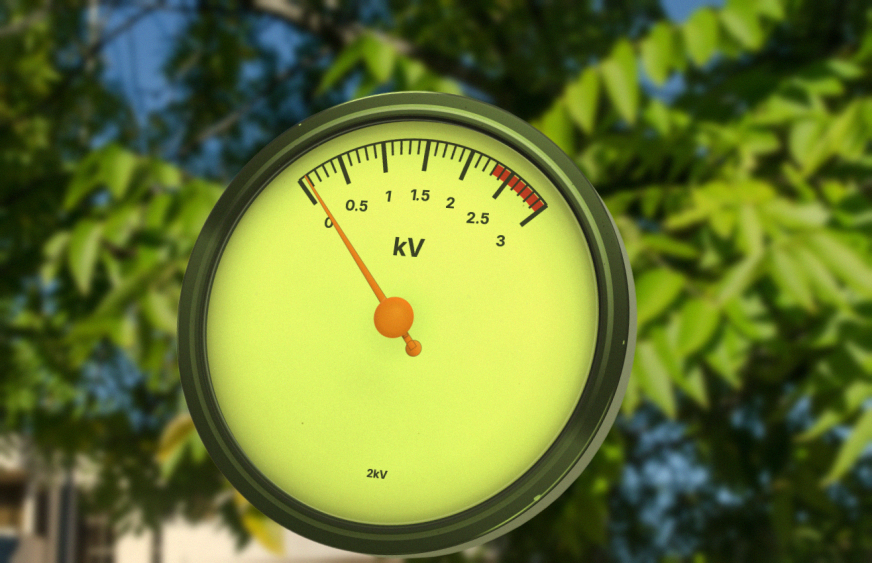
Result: **0.1** kV
